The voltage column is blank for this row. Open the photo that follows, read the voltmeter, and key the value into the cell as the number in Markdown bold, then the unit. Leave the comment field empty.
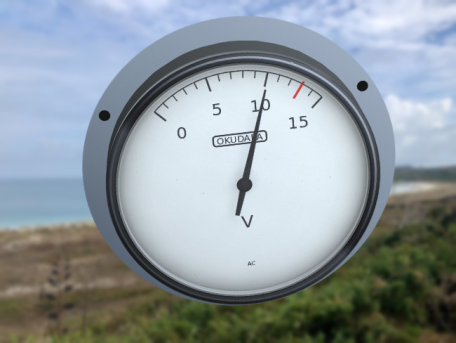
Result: **10** V
